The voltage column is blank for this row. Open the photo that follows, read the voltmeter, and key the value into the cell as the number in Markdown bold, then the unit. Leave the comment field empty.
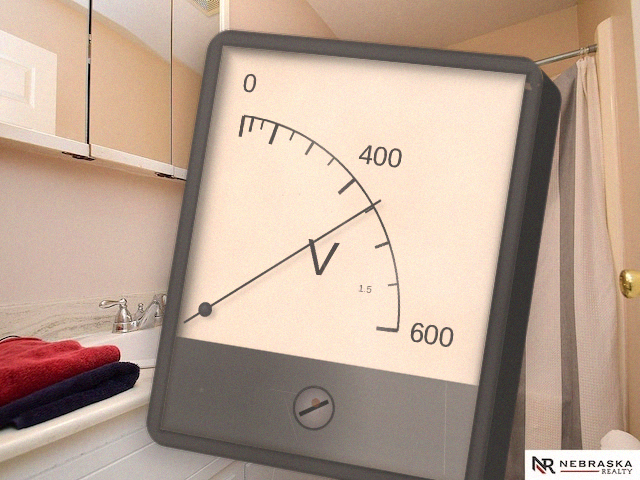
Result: **450** V
